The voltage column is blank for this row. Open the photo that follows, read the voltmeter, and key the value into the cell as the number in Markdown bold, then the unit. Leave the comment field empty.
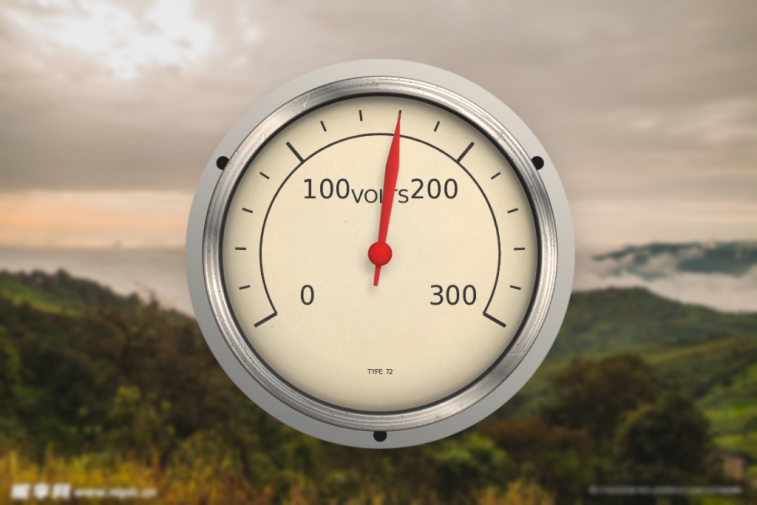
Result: **160** V
